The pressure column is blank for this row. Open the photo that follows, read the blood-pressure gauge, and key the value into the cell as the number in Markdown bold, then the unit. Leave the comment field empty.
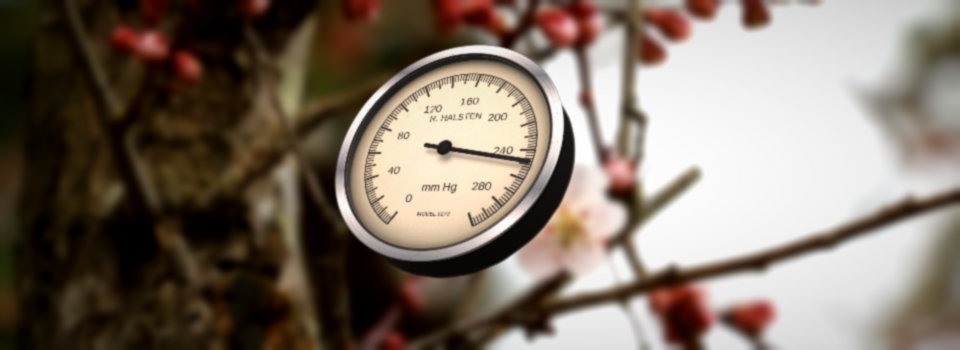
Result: **250** mmHg
